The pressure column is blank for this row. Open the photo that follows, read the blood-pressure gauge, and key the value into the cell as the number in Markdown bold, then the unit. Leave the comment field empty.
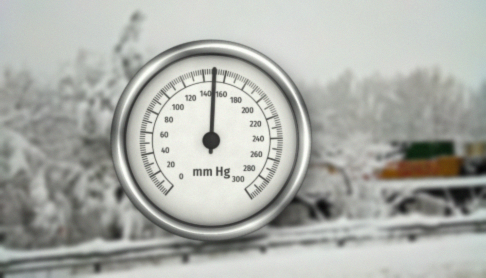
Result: **150** mmHg
